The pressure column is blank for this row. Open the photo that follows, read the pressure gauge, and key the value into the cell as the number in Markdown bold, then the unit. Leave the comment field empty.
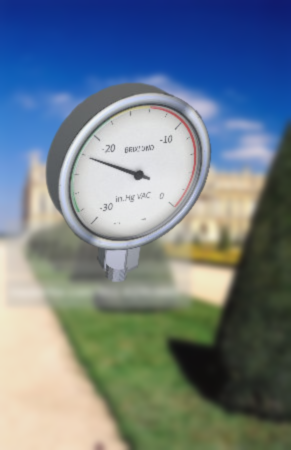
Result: **-22** inHg
